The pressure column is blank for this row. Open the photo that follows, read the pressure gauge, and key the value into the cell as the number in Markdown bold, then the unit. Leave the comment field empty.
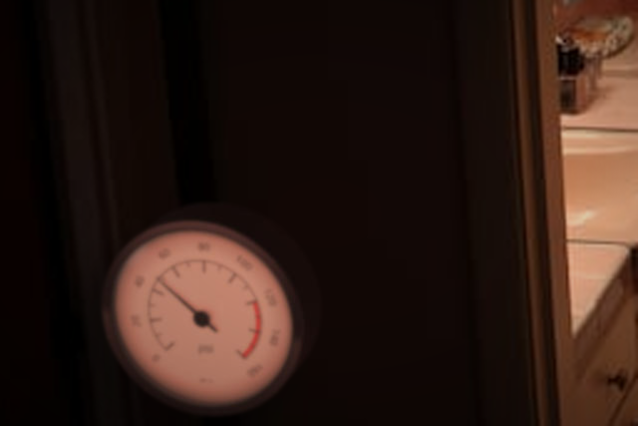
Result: **50** psi
